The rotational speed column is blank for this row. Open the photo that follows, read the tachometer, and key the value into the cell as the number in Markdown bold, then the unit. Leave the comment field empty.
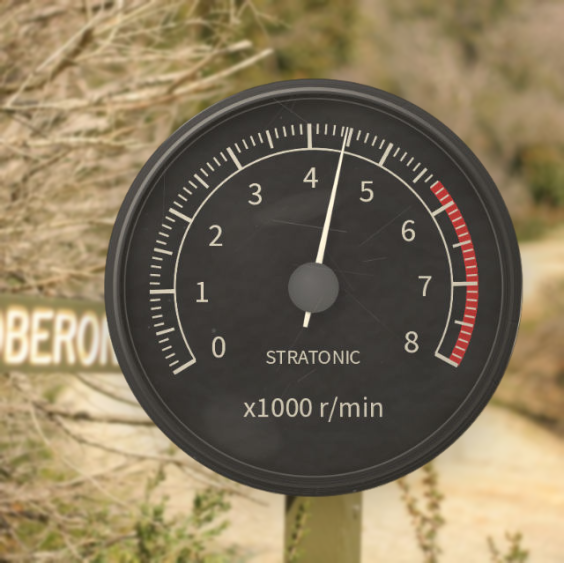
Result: **4450** rpm
